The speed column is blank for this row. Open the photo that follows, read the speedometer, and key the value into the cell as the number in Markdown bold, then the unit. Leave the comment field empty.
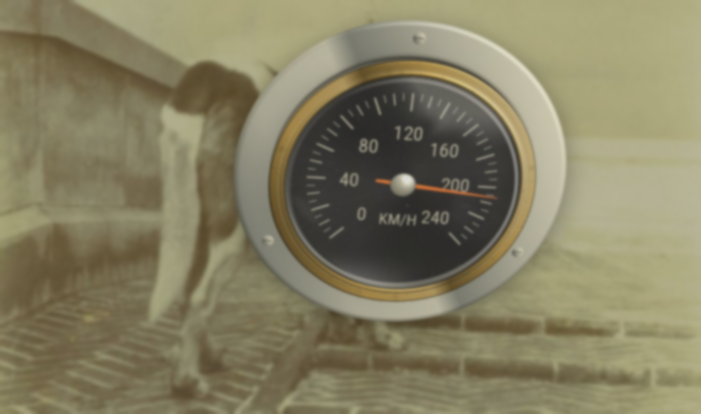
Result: **205** km/h
